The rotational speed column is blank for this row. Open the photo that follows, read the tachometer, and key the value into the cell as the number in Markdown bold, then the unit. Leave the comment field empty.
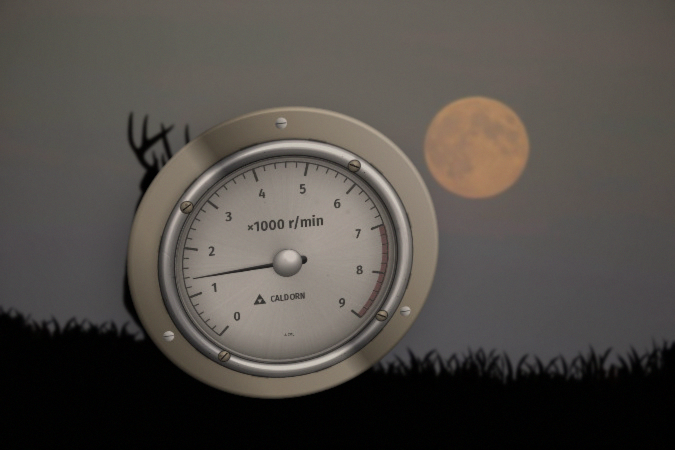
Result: **1400** rpm
